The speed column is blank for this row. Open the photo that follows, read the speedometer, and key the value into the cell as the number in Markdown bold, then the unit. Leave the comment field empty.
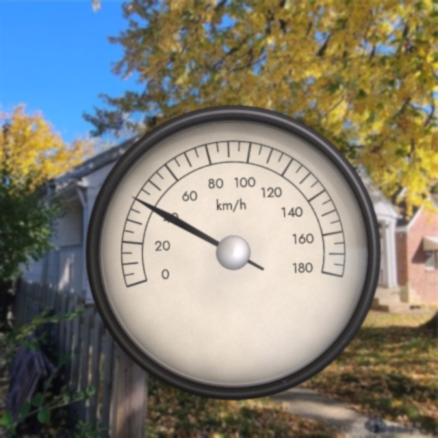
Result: **40** km/h
